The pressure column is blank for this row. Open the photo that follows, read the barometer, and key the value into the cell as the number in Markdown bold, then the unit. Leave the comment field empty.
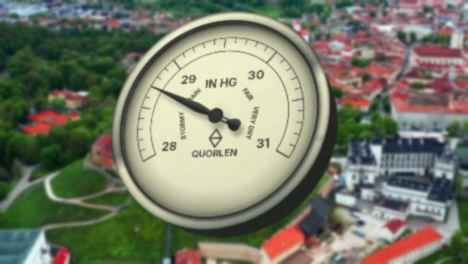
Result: **28.7** inHg
